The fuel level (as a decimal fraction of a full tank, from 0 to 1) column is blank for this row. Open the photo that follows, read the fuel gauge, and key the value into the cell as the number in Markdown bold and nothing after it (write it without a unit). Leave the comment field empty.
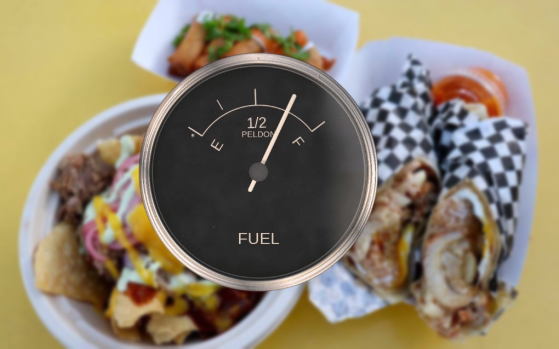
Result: **0.75**
